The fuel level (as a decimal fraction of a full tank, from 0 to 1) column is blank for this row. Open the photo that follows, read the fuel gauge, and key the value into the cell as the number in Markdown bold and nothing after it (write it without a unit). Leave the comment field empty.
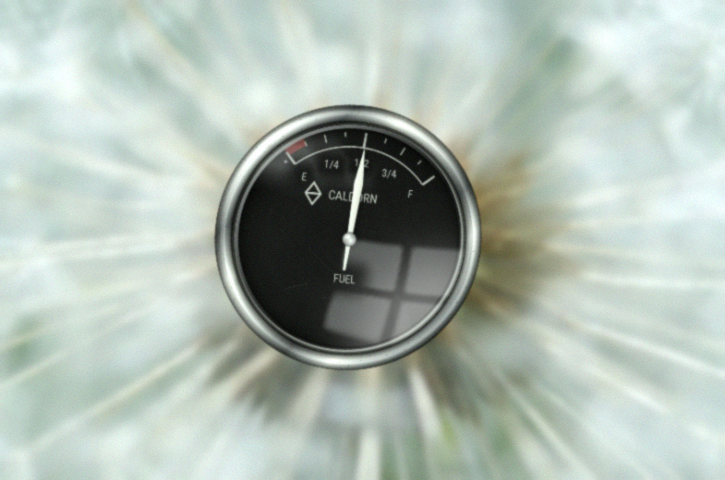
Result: **0.5**
